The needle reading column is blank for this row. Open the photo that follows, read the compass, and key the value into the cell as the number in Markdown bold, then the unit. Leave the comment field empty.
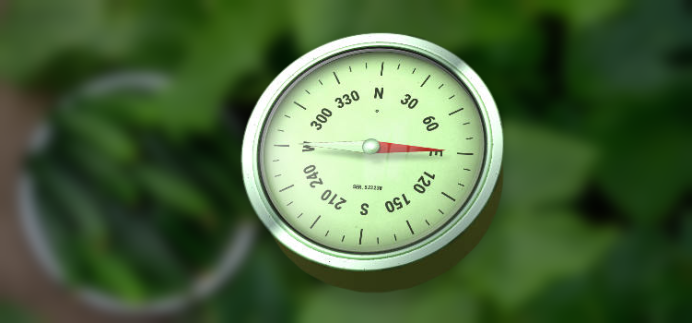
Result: **90** °
